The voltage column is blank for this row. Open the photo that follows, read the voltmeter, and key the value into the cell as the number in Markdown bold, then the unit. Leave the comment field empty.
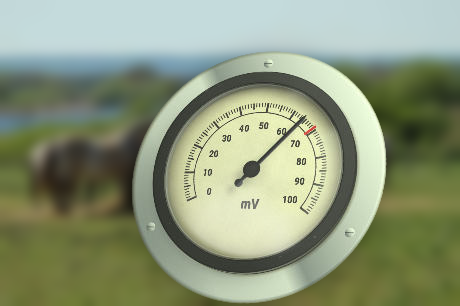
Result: **65** mV
